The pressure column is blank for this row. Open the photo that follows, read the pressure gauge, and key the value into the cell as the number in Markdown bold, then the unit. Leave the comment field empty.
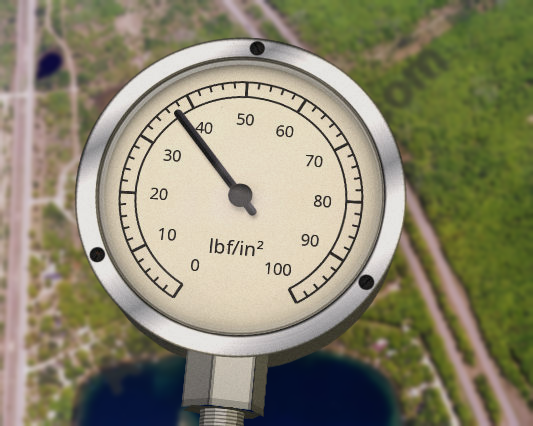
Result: **37** psi
